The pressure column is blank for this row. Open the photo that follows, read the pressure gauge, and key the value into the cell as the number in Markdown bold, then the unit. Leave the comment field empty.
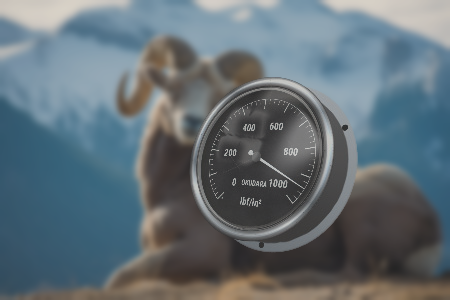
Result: **940** psi
